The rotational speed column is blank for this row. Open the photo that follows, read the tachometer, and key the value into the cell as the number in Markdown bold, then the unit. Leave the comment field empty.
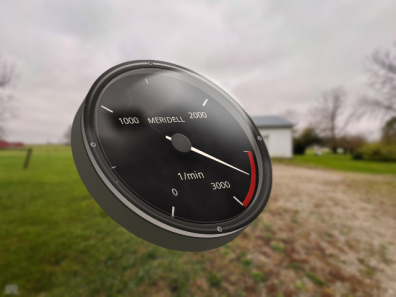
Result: **2750** rpm
